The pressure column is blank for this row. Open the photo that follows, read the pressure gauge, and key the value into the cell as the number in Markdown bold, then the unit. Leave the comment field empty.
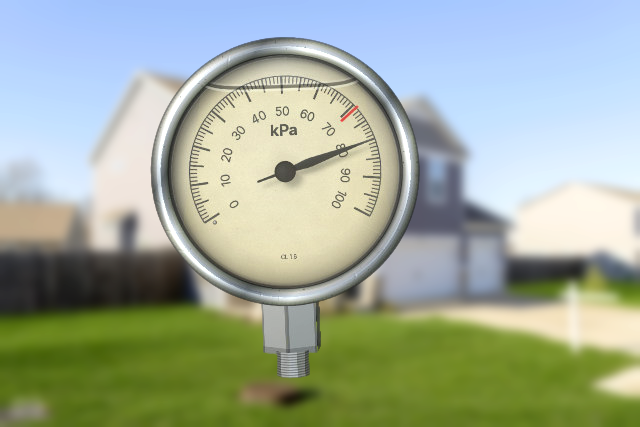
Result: **80** kPa
